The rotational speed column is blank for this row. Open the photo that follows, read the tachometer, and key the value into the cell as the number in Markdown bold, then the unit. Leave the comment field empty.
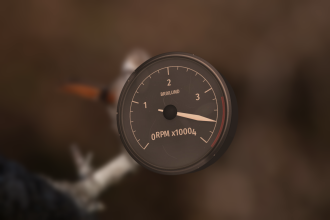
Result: **3600** rpm
